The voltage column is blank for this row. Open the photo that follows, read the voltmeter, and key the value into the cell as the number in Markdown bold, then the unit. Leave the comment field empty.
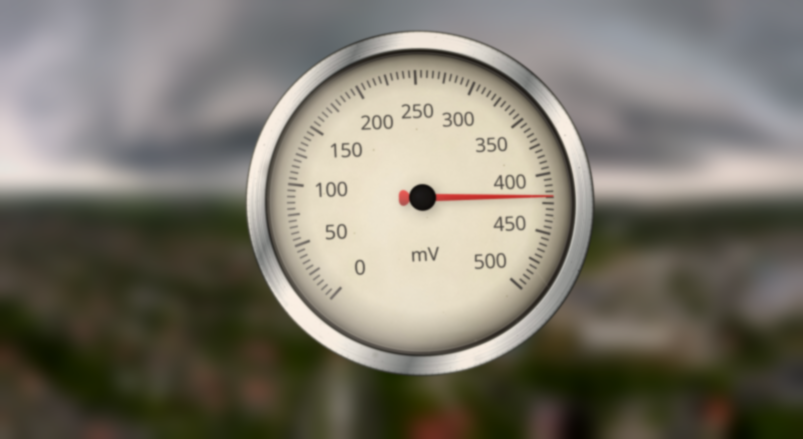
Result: **420** mV
